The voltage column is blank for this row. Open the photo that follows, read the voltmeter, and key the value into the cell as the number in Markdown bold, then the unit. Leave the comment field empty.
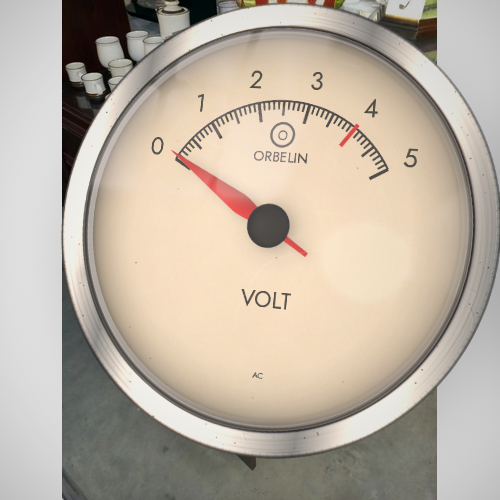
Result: **0.1** V
